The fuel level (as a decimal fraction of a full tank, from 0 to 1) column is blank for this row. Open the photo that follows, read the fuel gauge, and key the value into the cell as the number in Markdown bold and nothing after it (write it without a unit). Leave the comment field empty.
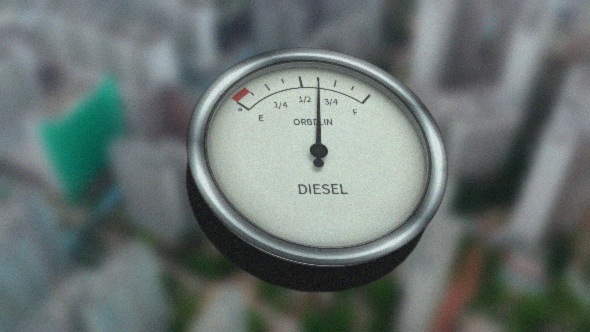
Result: **0.625**
